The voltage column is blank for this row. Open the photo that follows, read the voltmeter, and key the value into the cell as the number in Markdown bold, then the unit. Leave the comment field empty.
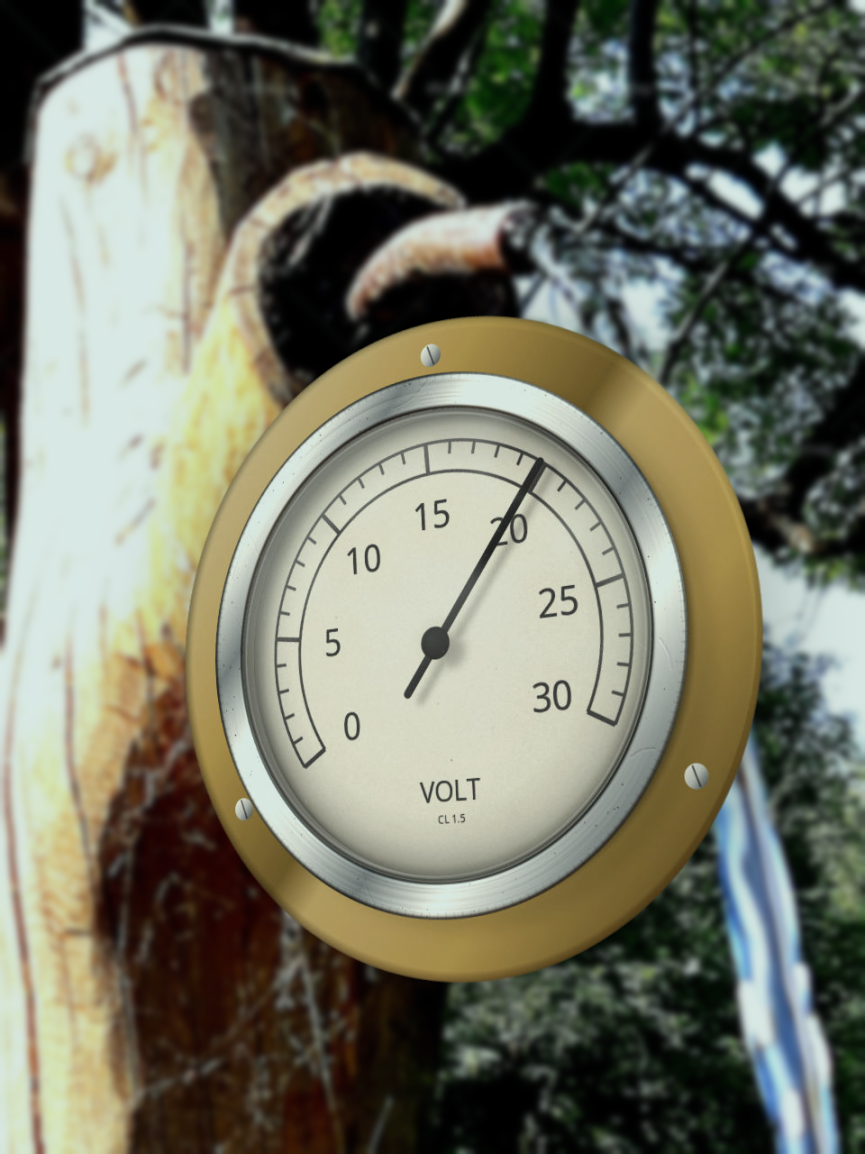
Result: **20** V
